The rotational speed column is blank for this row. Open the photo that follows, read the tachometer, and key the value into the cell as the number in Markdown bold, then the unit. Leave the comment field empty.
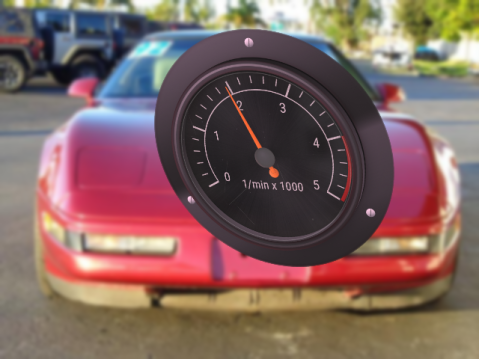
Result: **2000** rpm
